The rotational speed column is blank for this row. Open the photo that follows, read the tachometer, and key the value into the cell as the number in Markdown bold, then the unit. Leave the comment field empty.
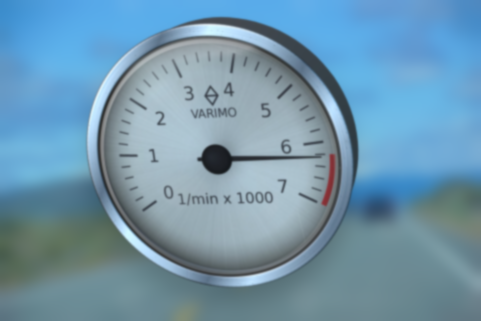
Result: **6200** rpm
